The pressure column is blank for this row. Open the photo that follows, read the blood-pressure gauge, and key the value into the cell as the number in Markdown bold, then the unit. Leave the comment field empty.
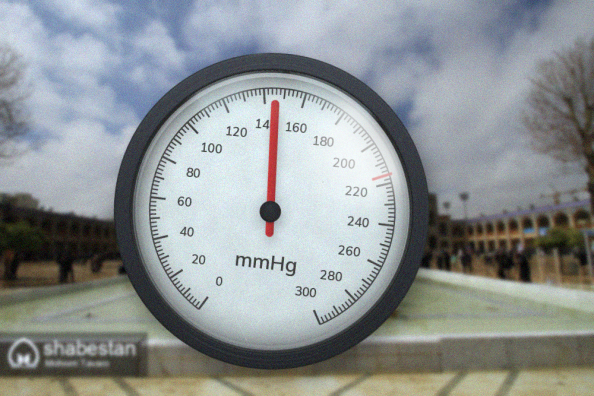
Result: **146** mmHg
